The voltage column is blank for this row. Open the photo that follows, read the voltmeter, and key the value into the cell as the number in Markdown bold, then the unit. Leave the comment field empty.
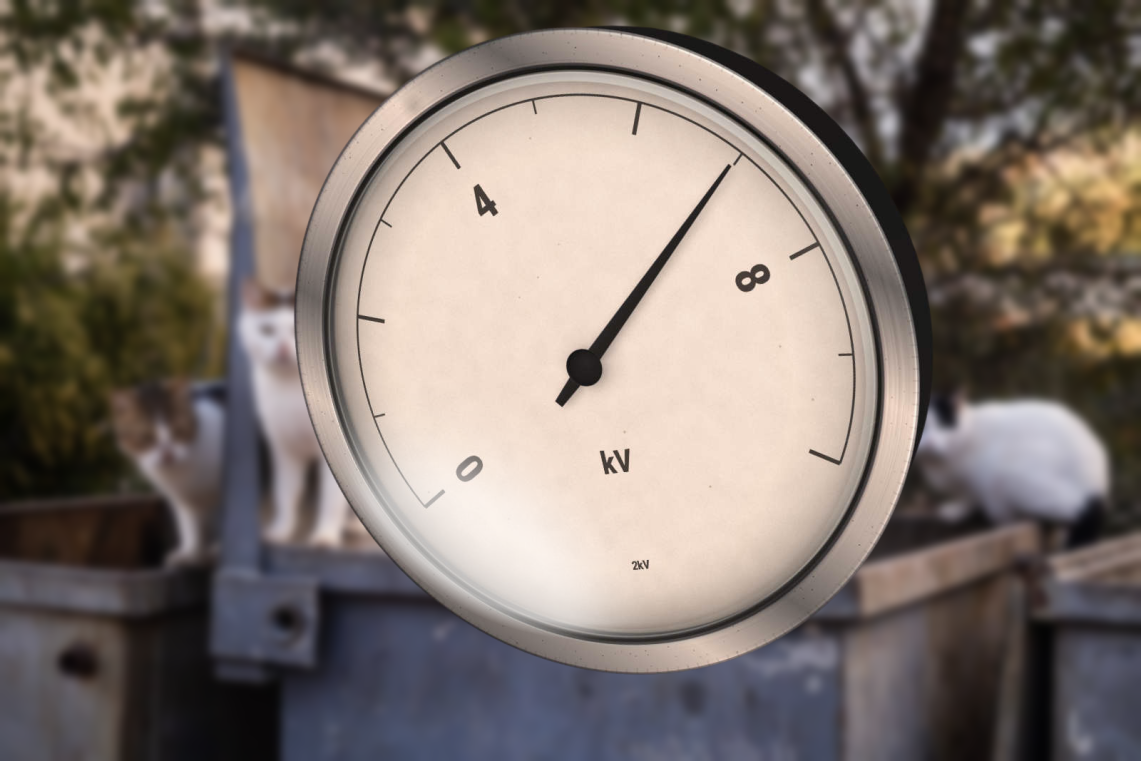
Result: **7** kV
